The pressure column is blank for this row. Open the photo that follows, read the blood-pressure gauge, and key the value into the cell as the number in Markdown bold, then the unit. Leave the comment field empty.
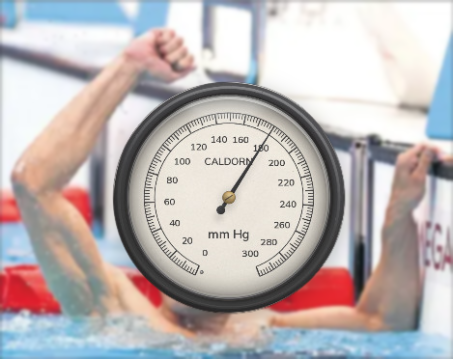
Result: **180** mmHg
